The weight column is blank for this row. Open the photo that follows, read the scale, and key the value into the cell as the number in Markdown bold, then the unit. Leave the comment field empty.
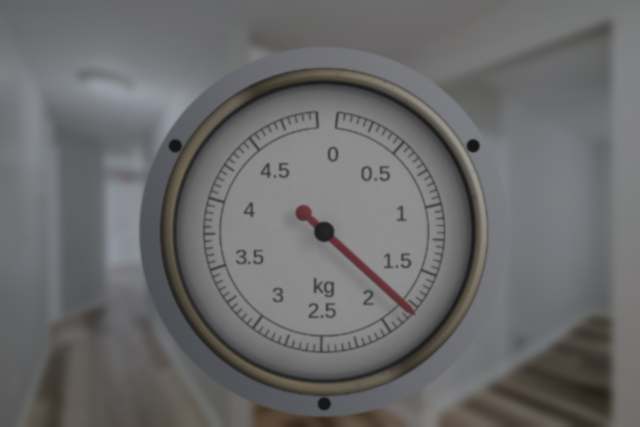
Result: **1.8** kg
